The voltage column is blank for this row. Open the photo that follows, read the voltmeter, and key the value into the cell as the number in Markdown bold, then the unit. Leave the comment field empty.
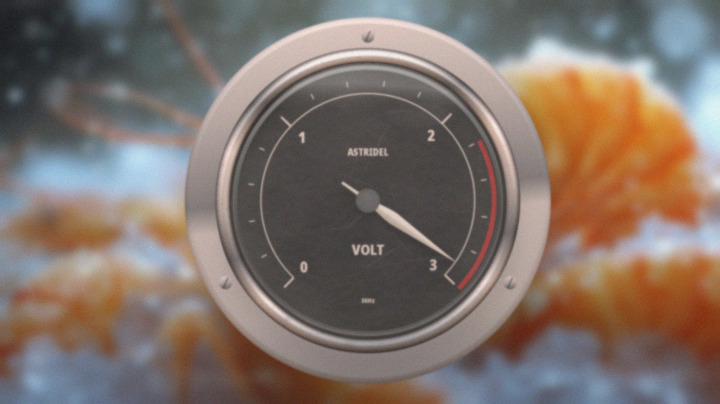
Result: **2.9** V
